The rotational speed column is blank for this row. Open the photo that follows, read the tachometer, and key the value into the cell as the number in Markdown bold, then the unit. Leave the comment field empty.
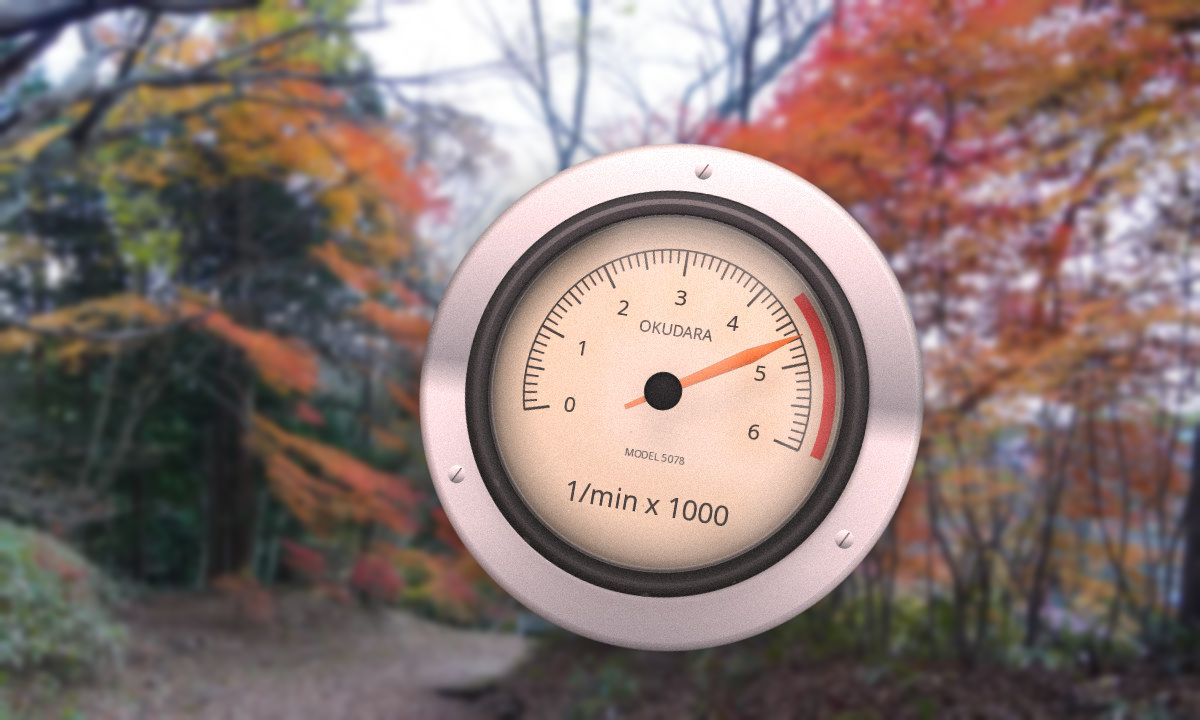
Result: **4700** rpm
